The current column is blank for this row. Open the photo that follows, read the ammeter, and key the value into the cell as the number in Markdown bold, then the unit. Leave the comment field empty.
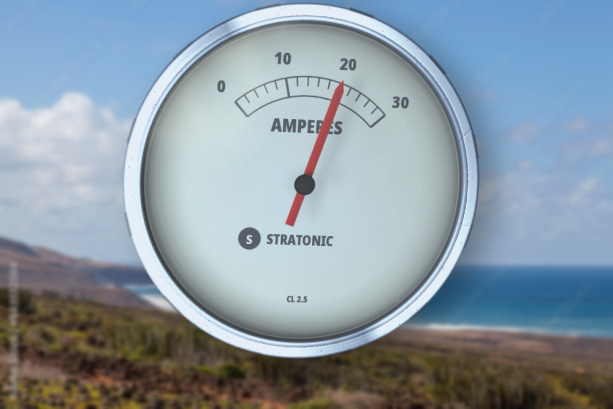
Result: **20** A
